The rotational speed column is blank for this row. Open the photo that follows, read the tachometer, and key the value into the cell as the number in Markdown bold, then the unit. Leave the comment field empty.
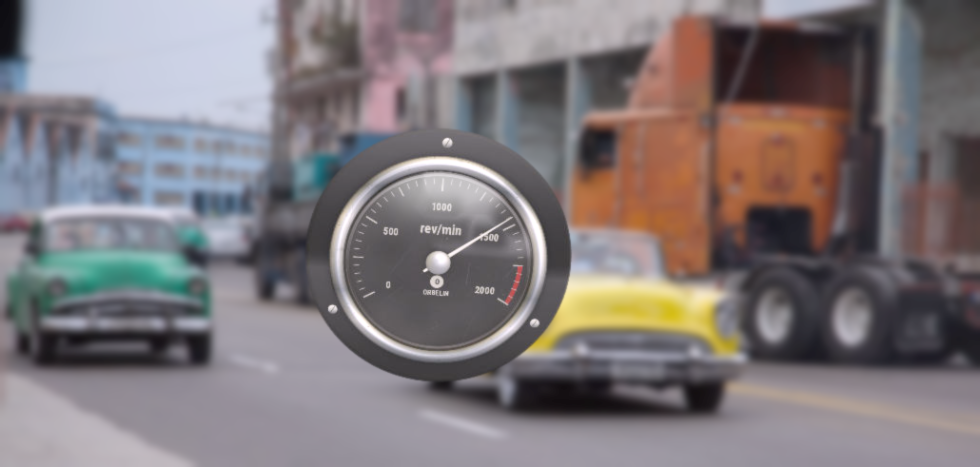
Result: **1450** rpm
